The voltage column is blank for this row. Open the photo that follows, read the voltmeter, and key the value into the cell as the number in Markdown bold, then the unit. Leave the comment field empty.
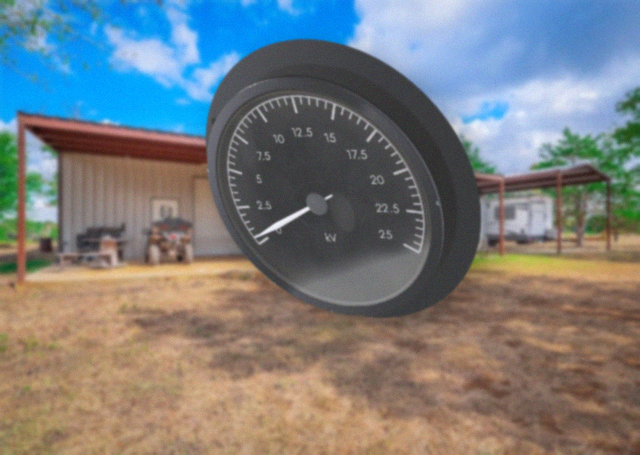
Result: **0.5** kV
